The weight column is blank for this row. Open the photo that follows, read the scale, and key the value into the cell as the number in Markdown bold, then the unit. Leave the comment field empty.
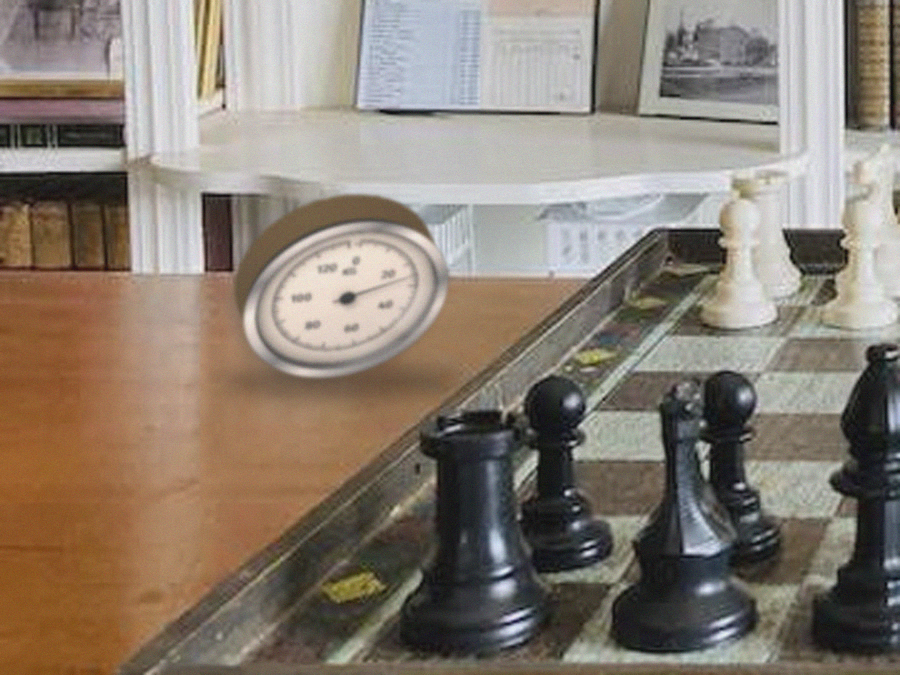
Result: **25** kg
